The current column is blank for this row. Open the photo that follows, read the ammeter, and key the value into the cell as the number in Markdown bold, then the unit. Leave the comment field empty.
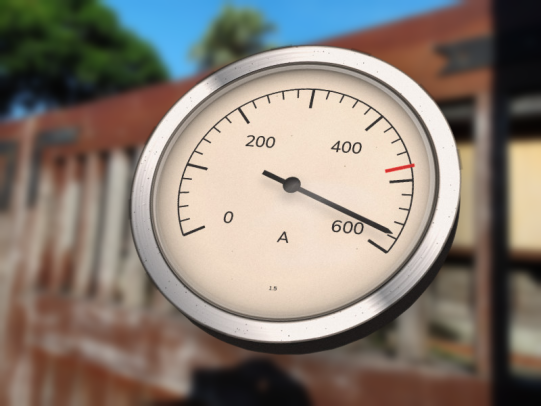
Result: **580** A
